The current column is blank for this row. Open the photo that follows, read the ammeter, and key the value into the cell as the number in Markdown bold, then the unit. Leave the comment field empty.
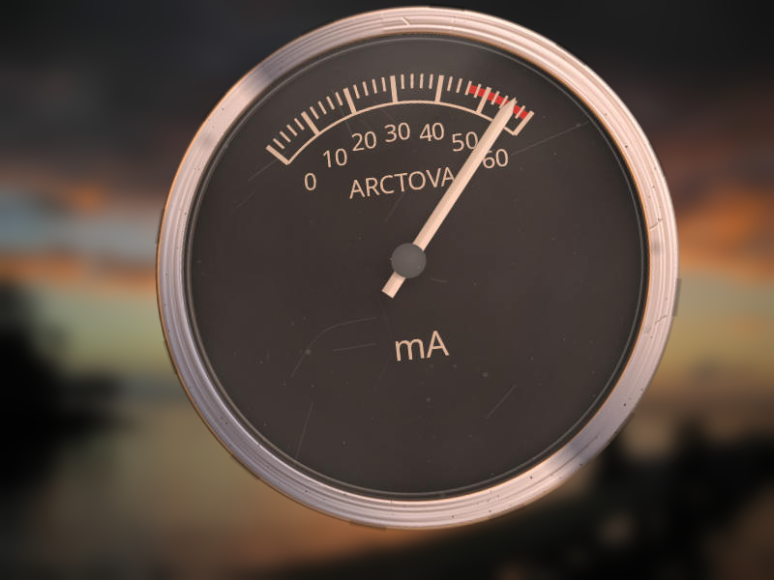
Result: **56** mA
